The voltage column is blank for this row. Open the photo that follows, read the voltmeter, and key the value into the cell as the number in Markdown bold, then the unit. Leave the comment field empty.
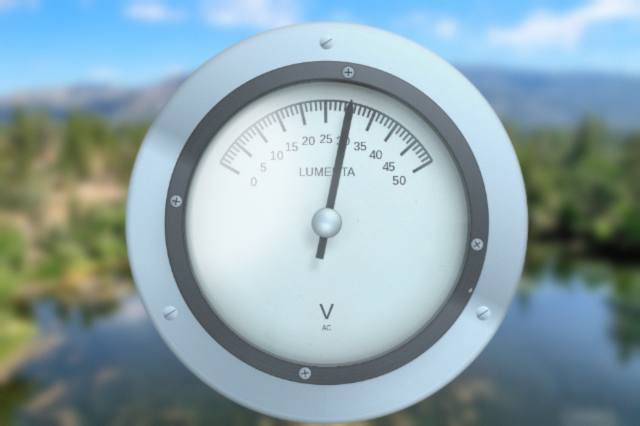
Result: **30** V
